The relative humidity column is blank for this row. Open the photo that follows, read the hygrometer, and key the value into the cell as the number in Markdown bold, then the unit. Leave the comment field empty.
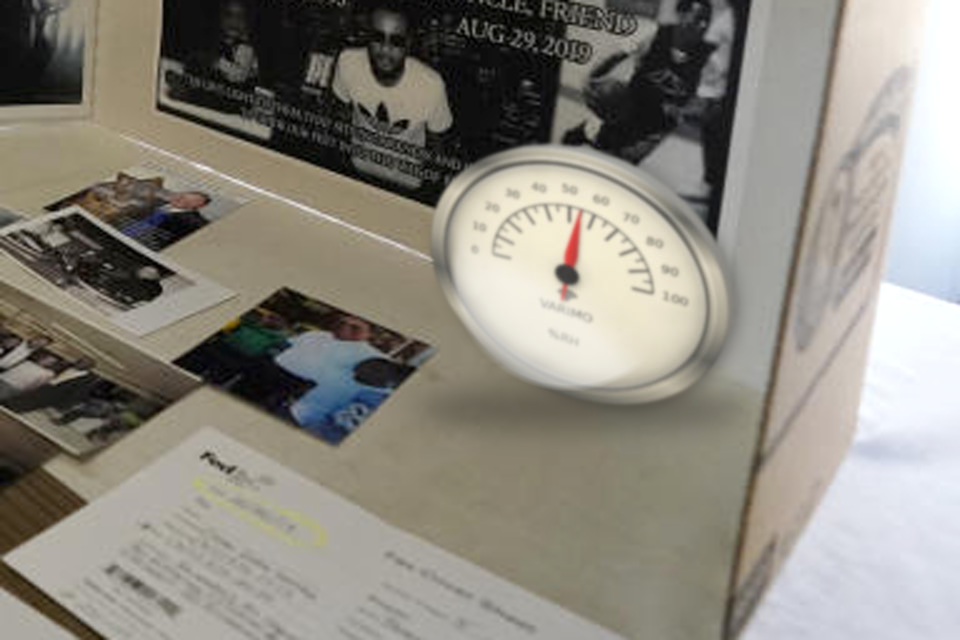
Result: **55** %
